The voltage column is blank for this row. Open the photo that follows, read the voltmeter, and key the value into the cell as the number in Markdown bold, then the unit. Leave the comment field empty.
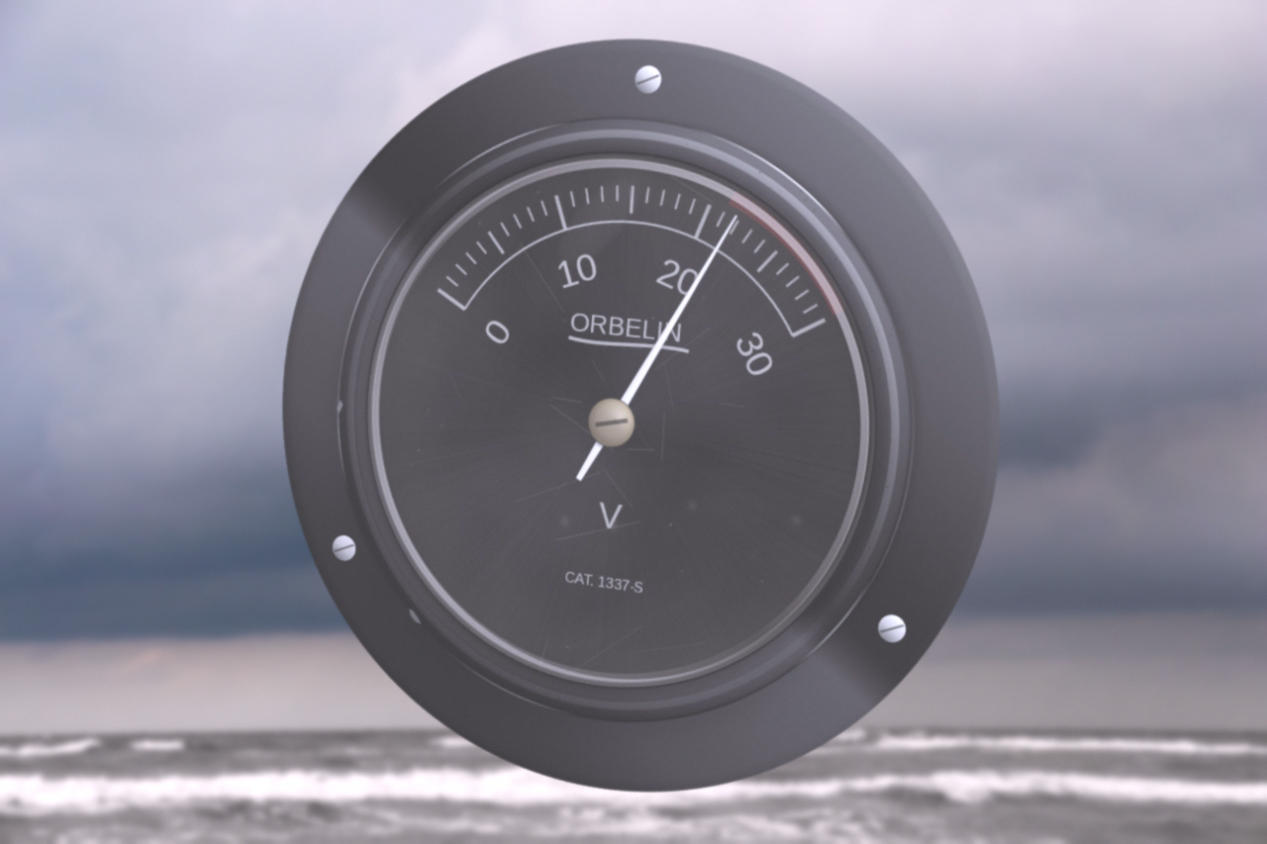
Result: **22** V
